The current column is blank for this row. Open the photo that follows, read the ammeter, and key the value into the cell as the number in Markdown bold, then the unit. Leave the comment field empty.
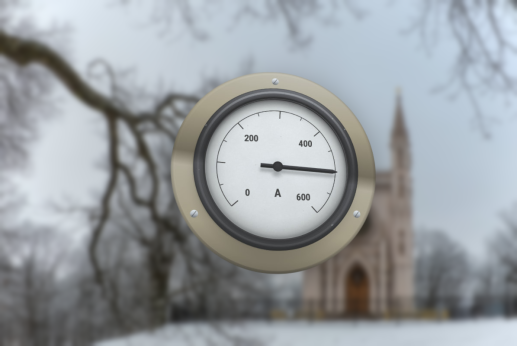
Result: **500** A
